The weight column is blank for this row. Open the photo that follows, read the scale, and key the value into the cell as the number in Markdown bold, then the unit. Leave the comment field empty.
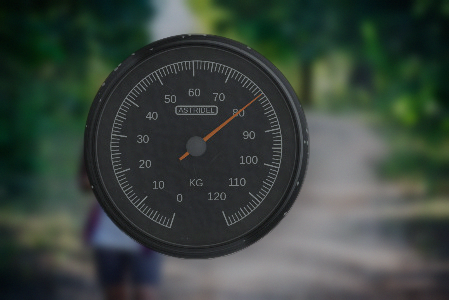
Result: **80** kg
